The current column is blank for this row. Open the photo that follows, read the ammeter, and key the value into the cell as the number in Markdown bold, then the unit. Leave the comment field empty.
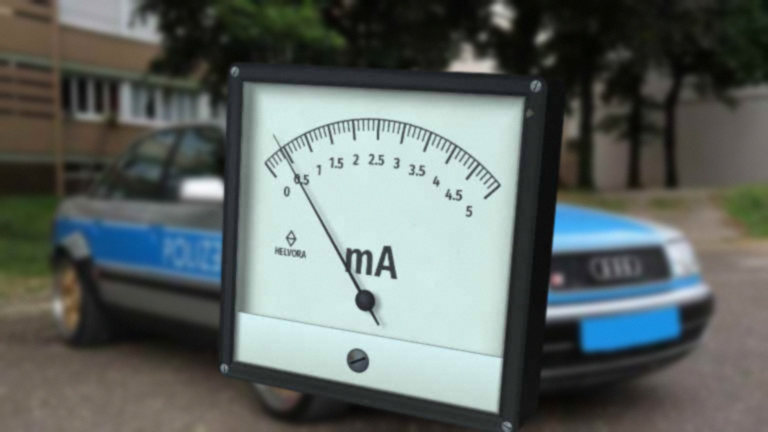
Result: **0.5** mA
